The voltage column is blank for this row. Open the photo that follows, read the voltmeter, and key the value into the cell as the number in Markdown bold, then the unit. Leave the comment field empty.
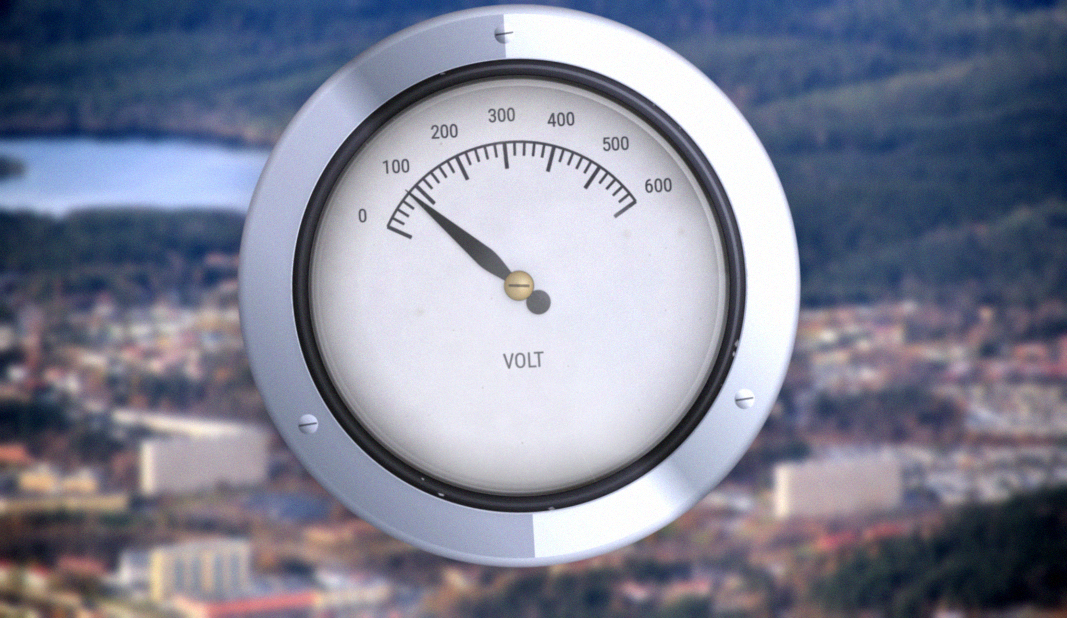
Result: **80** V
